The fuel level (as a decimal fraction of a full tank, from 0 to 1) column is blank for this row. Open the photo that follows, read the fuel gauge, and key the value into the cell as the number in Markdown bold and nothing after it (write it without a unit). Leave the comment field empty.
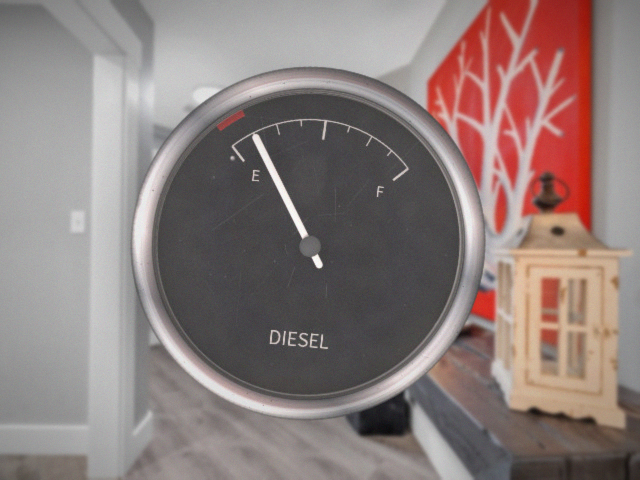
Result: **0.125**
